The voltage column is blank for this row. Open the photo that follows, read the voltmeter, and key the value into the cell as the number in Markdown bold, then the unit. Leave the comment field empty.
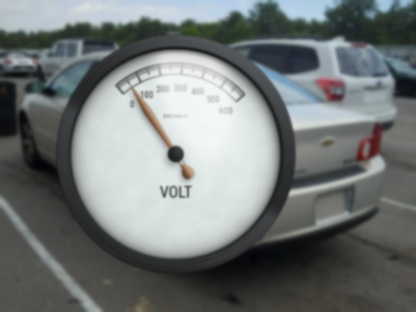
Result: **50** V
